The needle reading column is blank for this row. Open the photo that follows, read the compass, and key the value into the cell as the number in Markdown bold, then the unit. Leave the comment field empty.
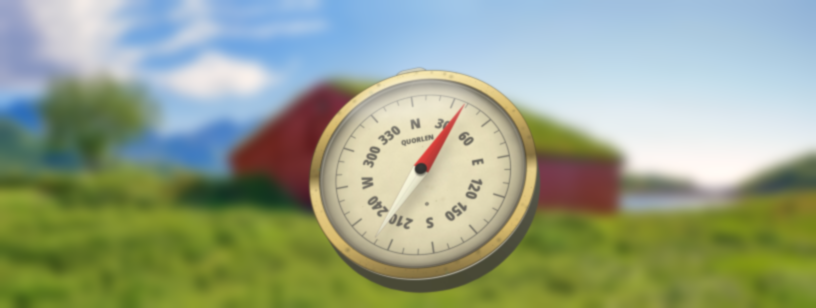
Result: **40** °
